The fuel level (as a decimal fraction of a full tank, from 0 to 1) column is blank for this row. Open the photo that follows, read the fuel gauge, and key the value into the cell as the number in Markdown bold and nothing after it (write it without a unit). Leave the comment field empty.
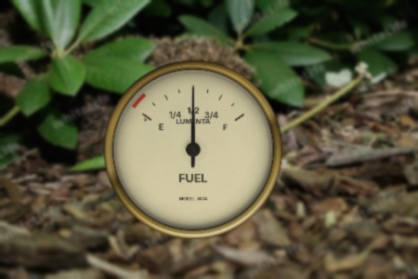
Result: **0.5**
